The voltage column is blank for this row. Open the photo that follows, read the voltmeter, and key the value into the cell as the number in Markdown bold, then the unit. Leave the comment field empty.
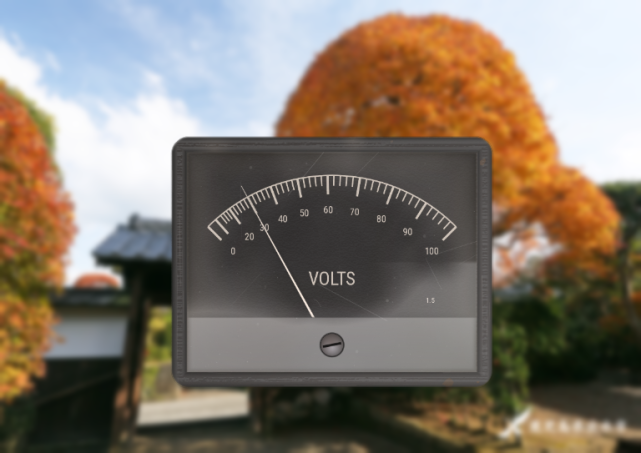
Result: **30** V
